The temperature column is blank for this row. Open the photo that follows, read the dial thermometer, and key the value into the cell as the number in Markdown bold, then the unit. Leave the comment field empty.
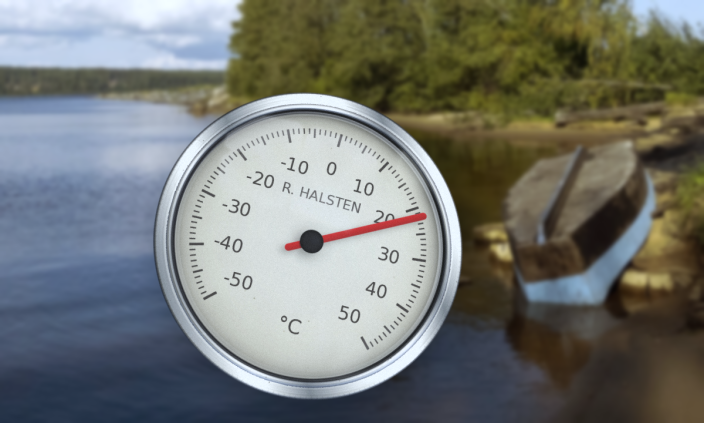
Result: **22** °C
